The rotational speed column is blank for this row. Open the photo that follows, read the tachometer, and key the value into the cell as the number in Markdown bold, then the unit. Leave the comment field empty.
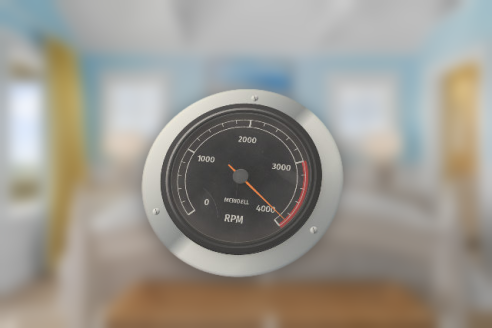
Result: **3900** rpm
